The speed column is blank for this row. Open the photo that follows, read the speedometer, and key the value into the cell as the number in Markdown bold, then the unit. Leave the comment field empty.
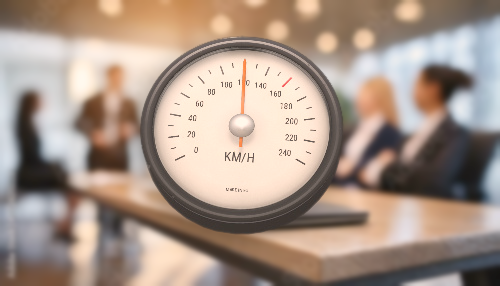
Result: **120** km/h
